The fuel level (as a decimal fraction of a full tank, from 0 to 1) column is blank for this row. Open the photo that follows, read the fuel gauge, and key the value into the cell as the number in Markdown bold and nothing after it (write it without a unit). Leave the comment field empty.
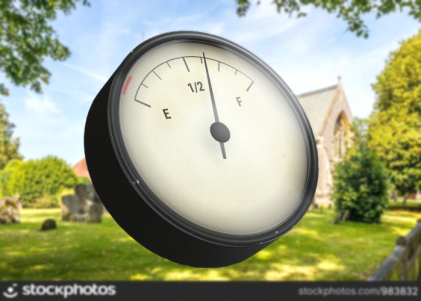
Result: **0.625**
